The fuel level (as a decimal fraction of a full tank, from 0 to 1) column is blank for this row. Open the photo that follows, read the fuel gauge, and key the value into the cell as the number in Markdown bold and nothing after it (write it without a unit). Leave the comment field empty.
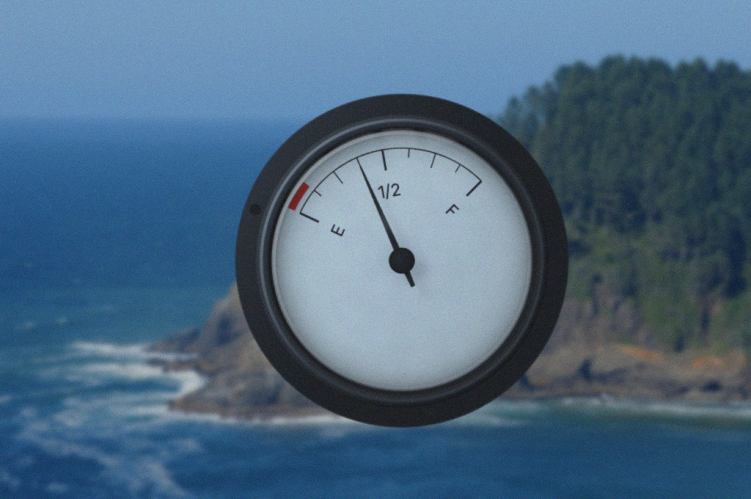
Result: **0.375**
